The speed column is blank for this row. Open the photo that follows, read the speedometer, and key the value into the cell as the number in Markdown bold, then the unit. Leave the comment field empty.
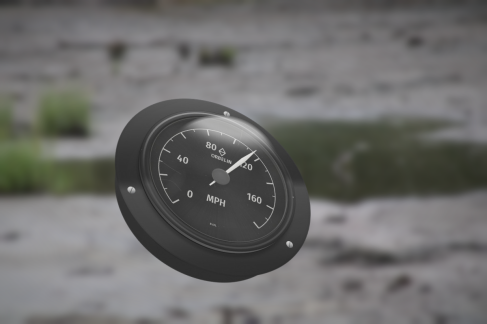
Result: **115** mph
